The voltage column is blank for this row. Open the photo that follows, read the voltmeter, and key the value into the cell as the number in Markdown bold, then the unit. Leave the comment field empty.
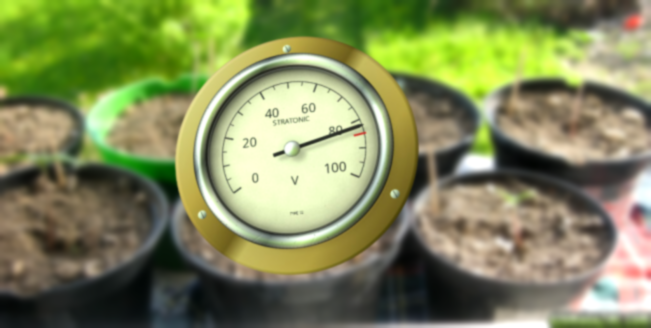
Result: **82.5** V
